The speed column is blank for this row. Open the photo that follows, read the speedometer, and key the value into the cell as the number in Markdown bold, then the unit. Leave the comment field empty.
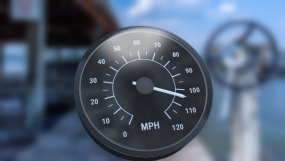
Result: **105** mph
